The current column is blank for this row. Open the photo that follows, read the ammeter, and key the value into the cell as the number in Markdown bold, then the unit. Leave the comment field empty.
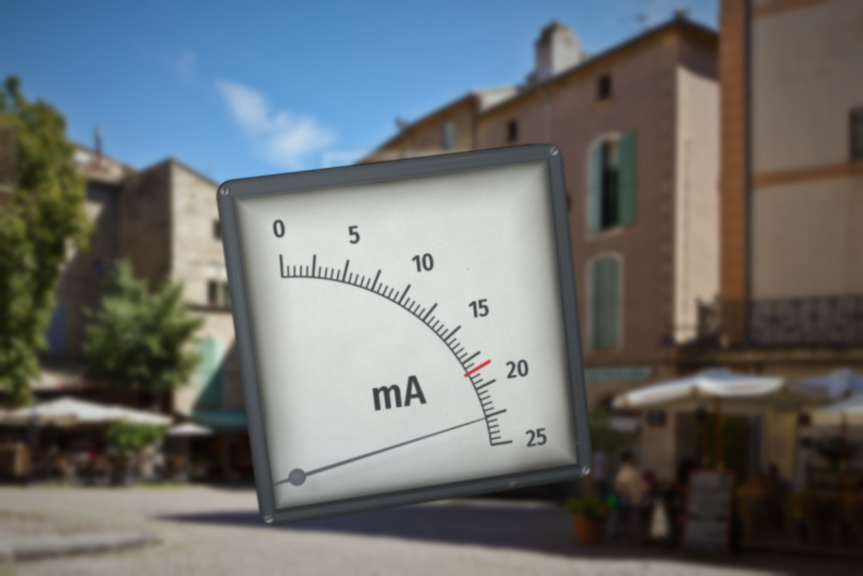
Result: **22.5** mA
